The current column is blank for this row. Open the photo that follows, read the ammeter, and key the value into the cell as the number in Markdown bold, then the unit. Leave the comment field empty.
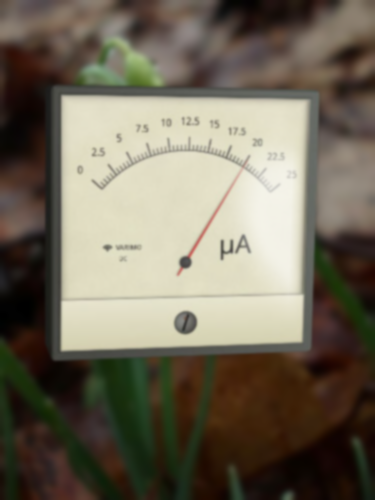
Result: **20** µA
